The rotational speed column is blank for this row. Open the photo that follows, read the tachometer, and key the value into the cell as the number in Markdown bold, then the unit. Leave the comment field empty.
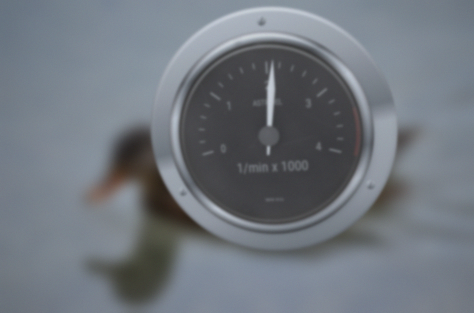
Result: **2100** rpm
